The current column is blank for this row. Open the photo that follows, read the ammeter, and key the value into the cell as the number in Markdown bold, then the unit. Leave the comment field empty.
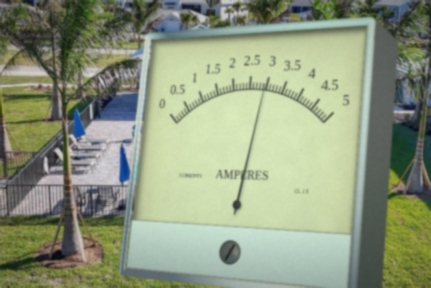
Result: **3** A
